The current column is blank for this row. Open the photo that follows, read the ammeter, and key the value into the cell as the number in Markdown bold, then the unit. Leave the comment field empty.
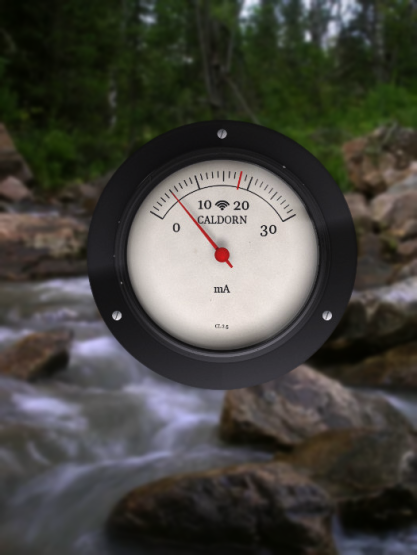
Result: **5** mA
